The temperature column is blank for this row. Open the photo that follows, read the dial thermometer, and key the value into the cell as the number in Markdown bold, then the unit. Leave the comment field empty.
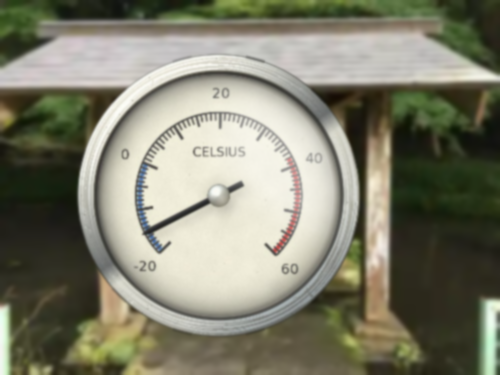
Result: **-15** °C
